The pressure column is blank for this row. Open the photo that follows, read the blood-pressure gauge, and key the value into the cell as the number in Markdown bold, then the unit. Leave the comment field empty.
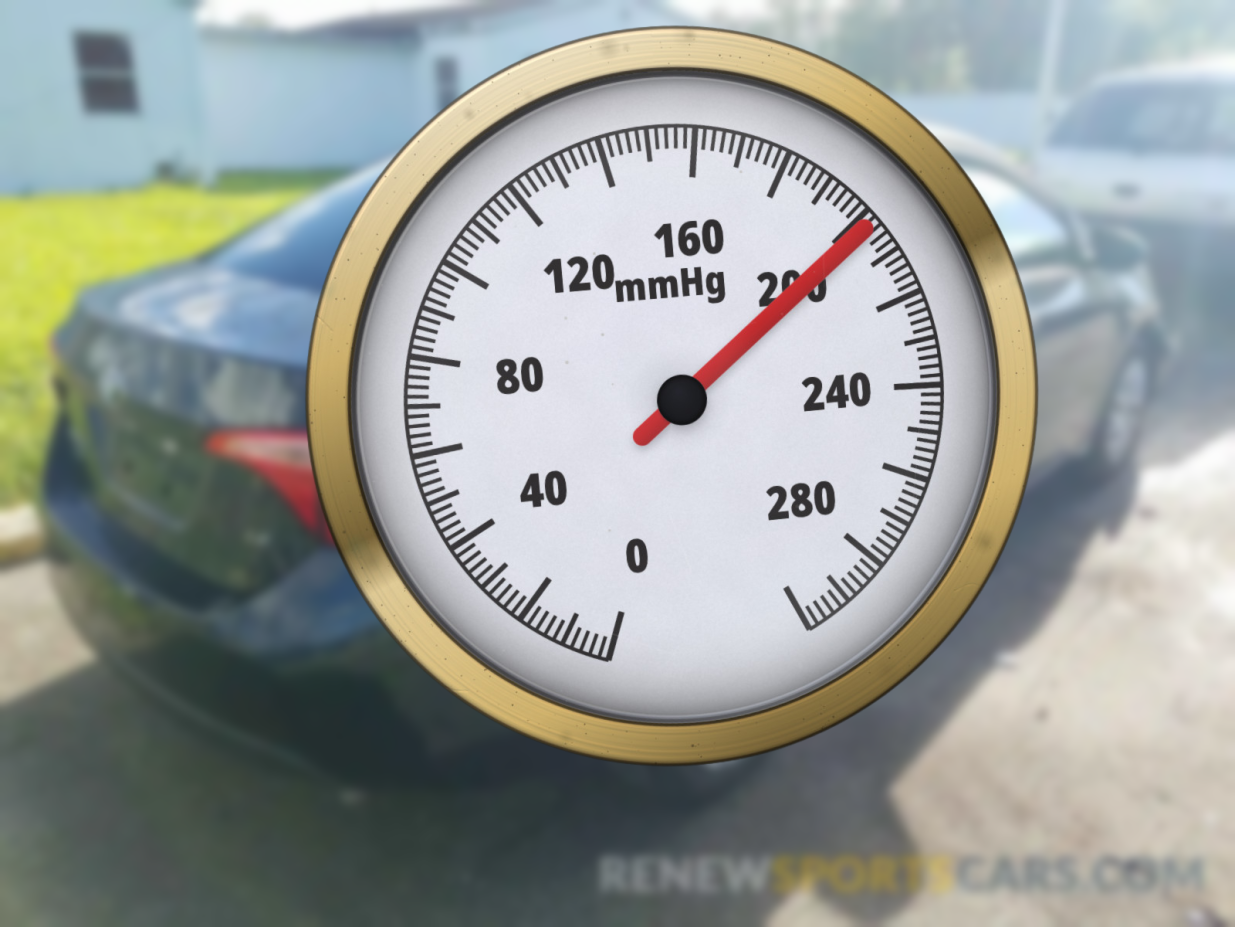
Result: **202** mmHg
